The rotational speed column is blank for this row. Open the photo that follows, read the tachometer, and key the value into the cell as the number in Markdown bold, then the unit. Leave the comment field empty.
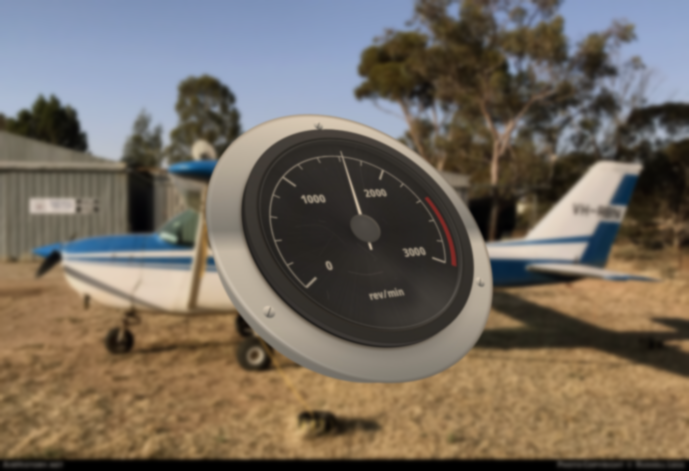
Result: **1600** rpm
